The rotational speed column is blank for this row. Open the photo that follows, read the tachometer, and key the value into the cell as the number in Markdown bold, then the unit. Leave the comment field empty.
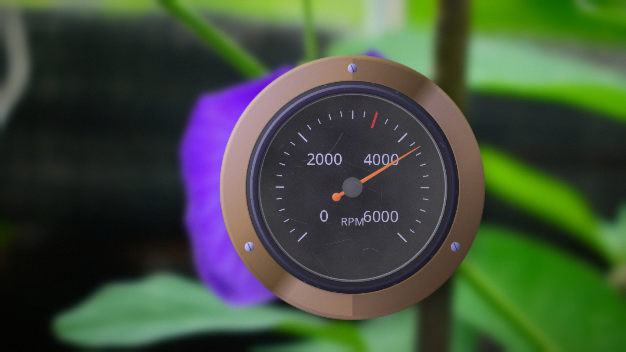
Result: **4300** rpm
